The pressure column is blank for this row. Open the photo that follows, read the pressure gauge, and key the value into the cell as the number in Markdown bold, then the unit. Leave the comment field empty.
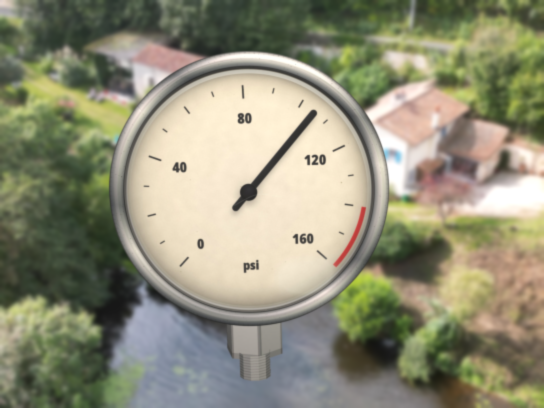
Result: **105** psi
